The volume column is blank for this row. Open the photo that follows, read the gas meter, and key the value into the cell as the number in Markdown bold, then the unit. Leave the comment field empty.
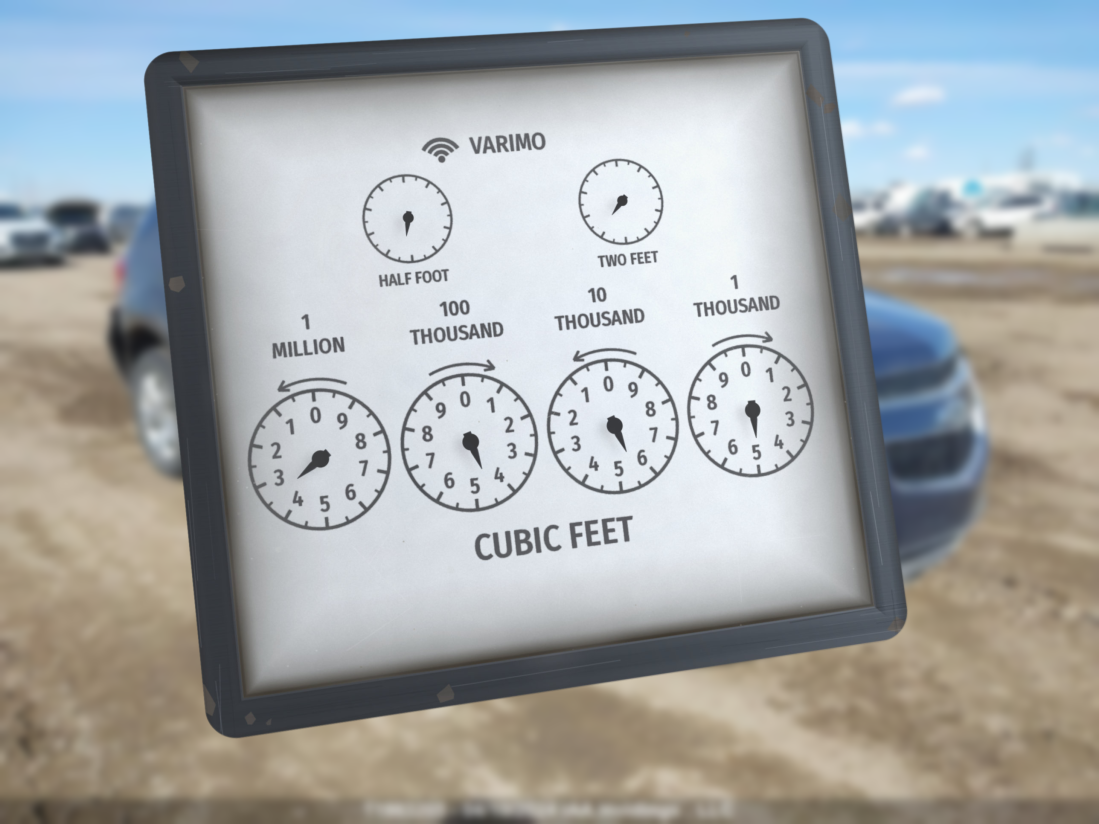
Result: **345500** ft³
